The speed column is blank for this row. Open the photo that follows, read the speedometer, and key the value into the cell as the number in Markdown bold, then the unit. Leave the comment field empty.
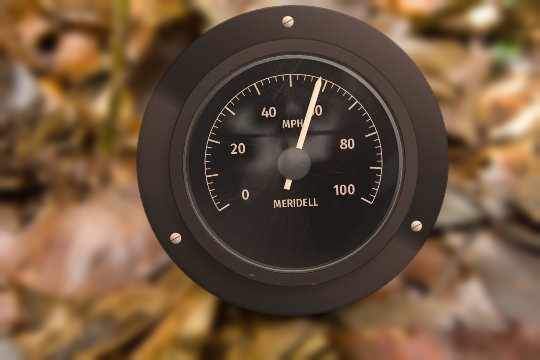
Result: **58** mph
